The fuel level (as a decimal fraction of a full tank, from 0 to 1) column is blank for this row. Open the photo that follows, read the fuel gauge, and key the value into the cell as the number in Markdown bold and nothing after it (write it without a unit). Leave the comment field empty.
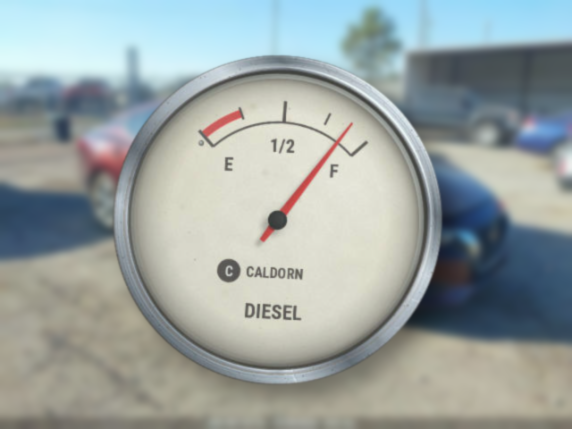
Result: **0.875**
